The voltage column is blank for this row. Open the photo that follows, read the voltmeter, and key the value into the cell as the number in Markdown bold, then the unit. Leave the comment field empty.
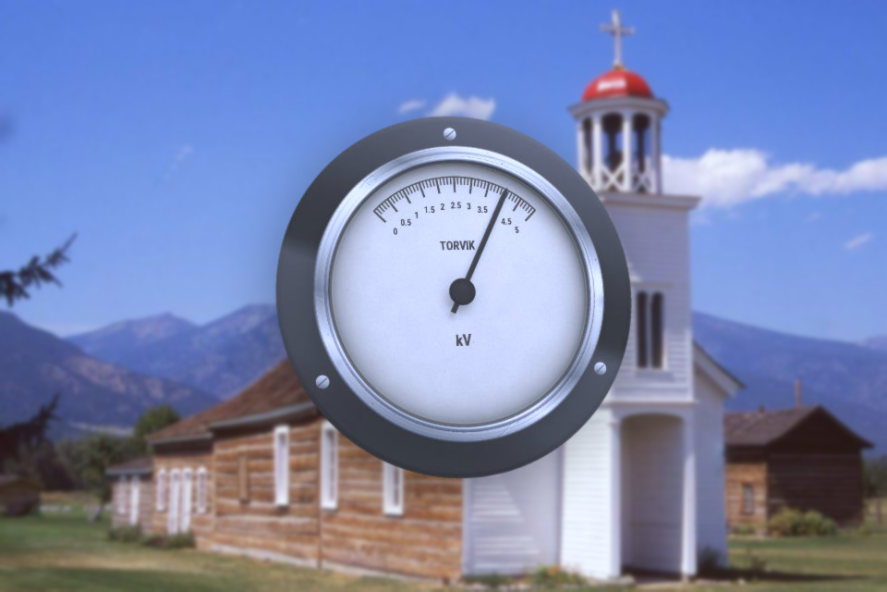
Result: **4** kV
